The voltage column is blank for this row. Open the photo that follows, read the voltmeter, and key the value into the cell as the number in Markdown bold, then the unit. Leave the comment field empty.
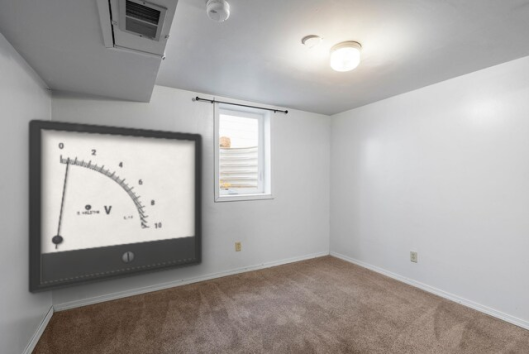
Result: **0.5** V
